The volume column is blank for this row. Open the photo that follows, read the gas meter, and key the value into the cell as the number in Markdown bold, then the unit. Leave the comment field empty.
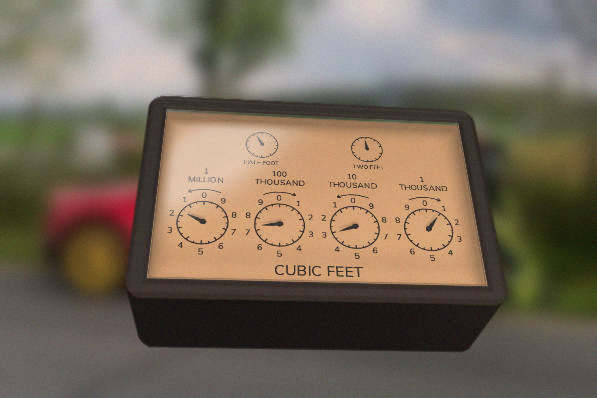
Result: **173100** ft³
